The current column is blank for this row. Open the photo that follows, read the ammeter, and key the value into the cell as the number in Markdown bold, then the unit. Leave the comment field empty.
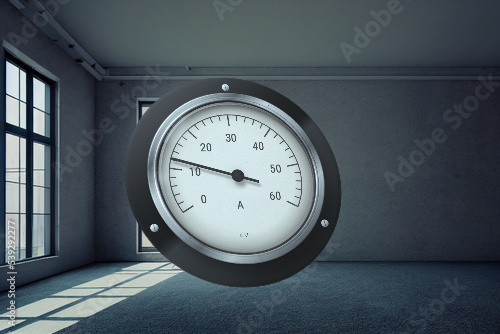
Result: **12** A
